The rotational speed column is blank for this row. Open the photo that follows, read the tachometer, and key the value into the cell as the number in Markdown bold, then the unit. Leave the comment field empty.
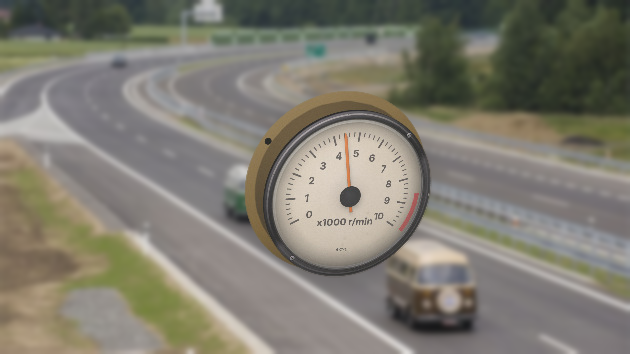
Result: **4400** rpm
